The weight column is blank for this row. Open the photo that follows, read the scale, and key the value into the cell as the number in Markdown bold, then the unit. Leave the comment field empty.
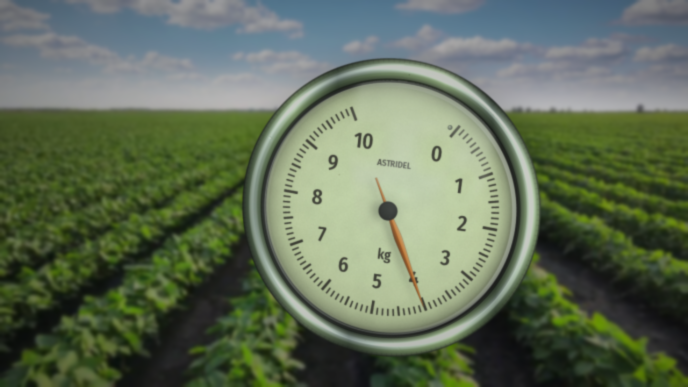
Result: **4** kg
